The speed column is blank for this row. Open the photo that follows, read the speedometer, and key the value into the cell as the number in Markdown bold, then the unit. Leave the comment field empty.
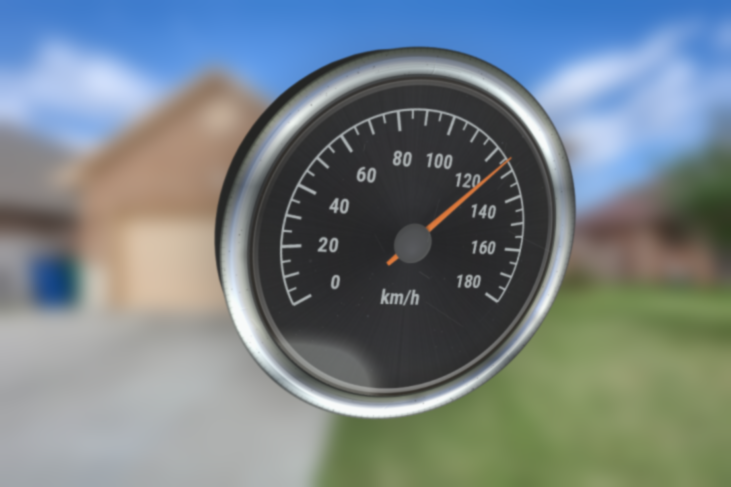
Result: **125** km/h
